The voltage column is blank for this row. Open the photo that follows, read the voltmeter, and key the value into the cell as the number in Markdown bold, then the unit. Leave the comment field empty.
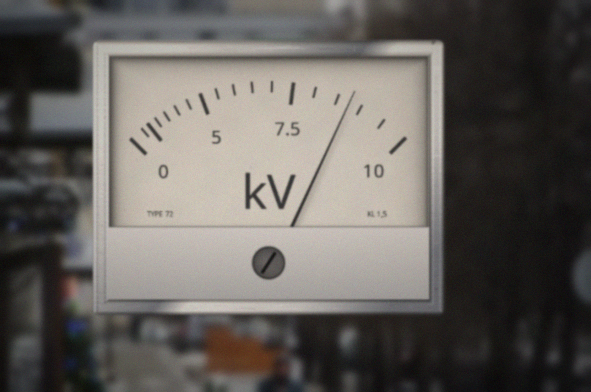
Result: **8.75** kV
